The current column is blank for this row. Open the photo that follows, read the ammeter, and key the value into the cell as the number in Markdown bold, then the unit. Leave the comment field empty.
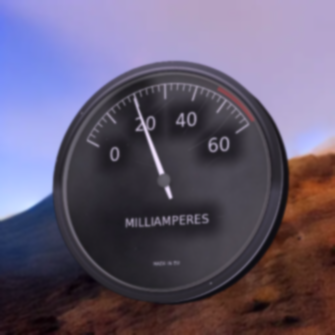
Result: **20** mA
